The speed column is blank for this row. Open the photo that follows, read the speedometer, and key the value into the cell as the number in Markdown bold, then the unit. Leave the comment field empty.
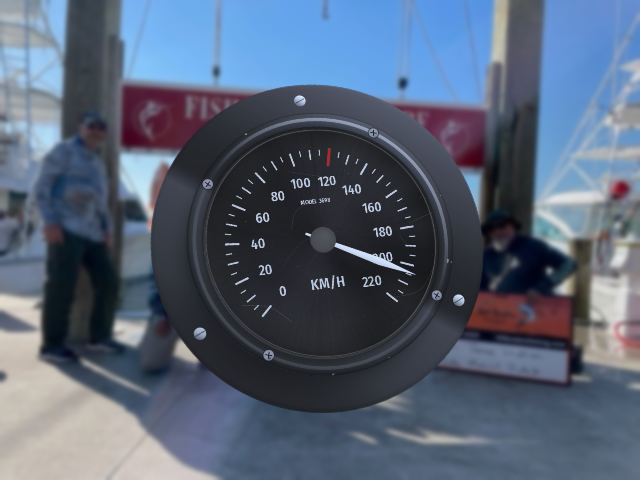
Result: **205** km/h
